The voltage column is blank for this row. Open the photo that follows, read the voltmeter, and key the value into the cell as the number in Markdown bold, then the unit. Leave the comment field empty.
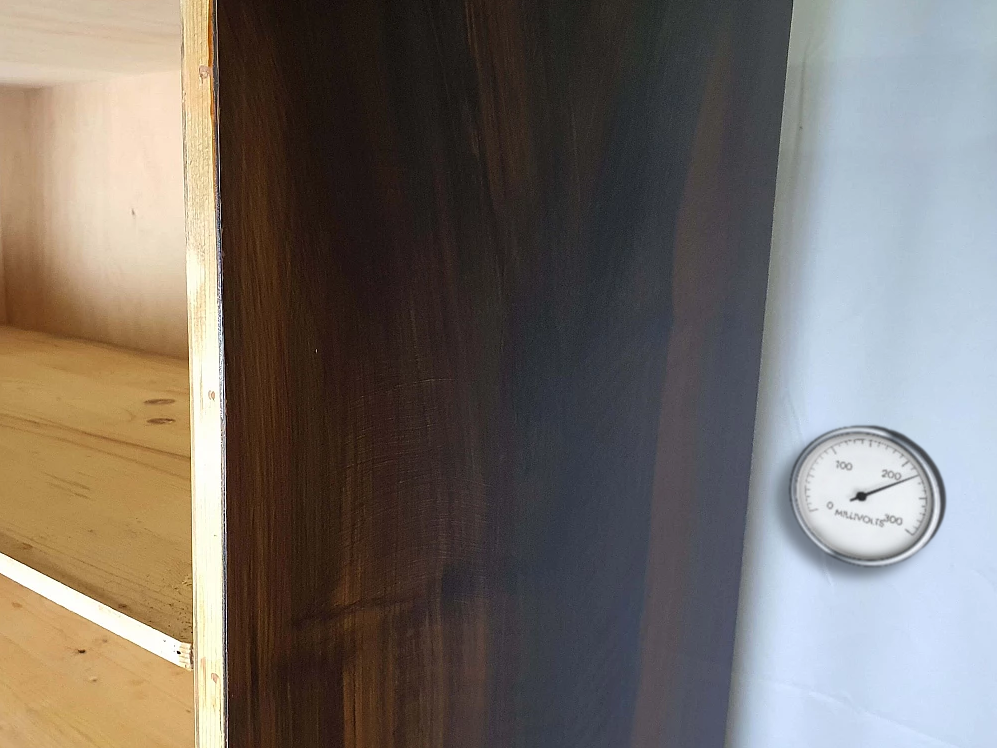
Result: **220** mV
